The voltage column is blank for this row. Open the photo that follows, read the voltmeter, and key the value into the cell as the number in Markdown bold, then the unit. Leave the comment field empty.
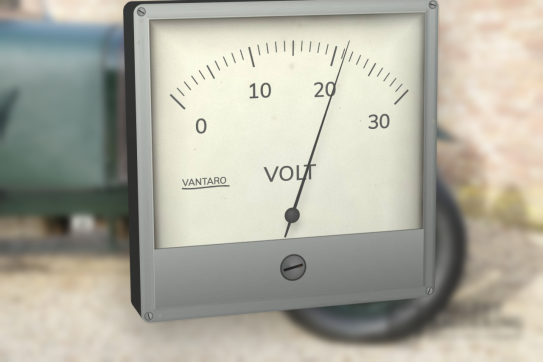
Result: **21** V
